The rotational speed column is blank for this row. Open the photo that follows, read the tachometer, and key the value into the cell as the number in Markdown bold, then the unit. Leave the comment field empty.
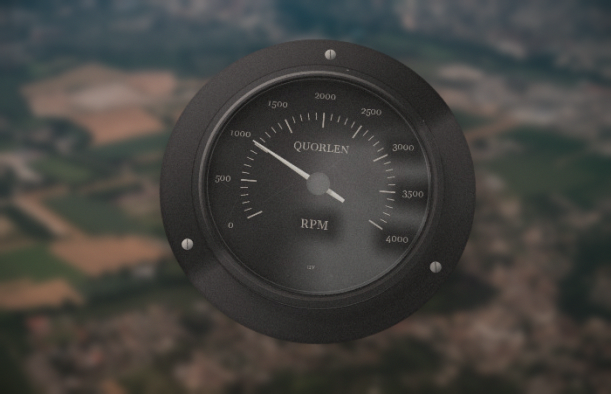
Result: **1000** rpm
